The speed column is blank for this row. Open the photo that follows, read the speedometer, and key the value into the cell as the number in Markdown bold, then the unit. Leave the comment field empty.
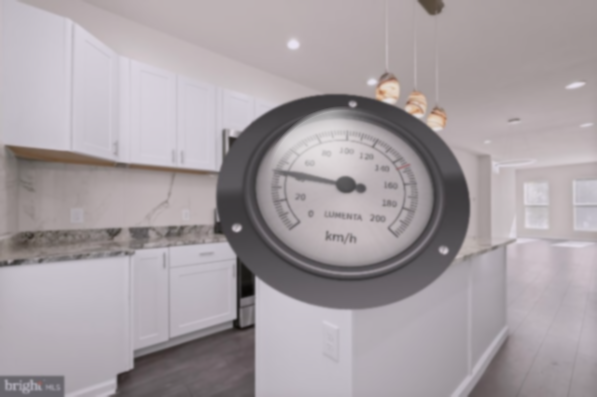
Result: **40** km/h
